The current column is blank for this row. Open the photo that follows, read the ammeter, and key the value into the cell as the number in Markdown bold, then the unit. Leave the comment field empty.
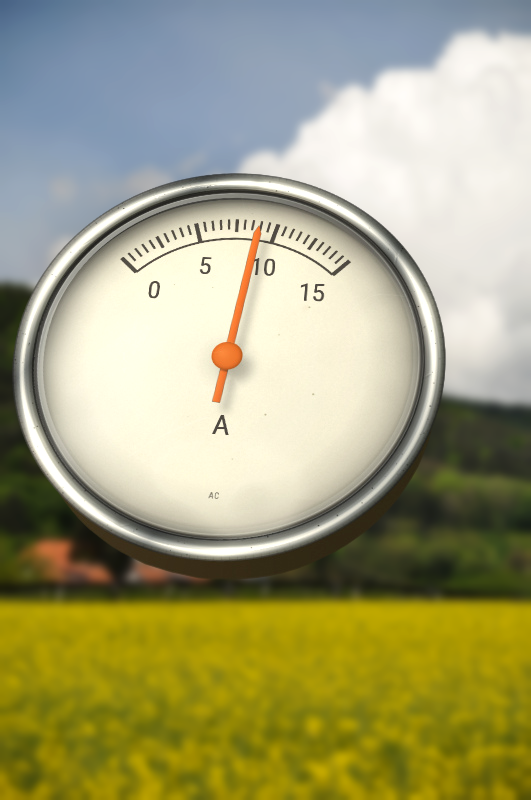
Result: **9** A
